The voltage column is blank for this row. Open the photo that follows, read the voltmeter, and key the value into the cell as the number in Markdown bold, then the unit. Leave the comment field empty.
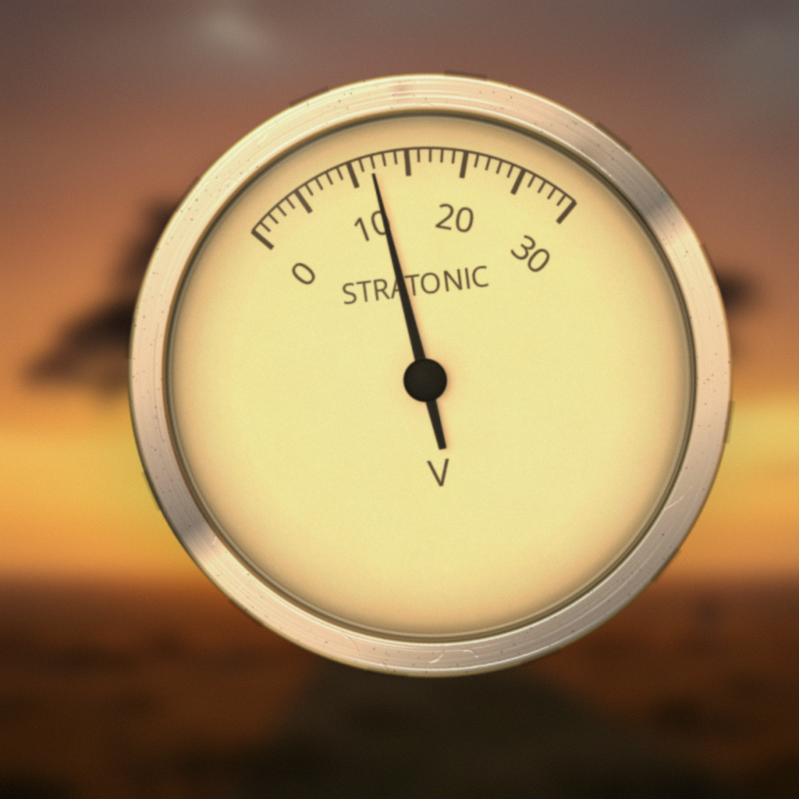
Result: **12** V
